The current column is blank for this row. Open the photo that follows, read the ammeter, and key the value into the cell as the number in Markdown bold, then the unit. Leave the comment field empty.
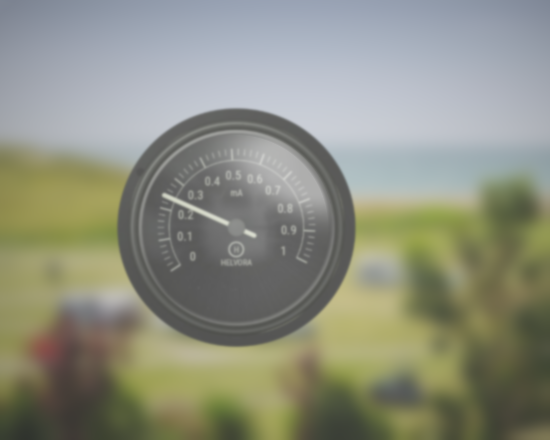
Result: **0.24** mA
